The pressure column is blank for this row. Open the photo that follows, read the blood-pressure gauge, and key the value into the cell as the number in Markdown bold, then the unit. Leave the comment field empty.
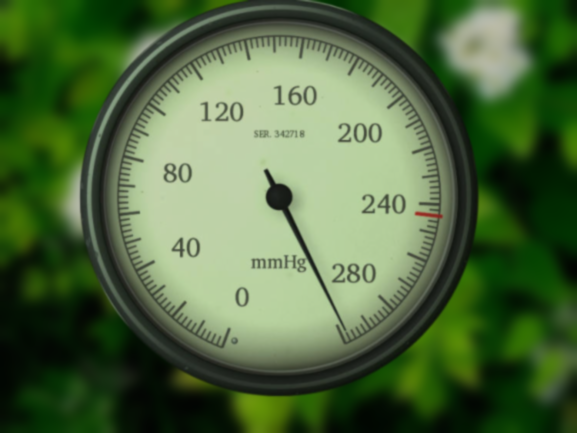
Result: **298** mmHg
